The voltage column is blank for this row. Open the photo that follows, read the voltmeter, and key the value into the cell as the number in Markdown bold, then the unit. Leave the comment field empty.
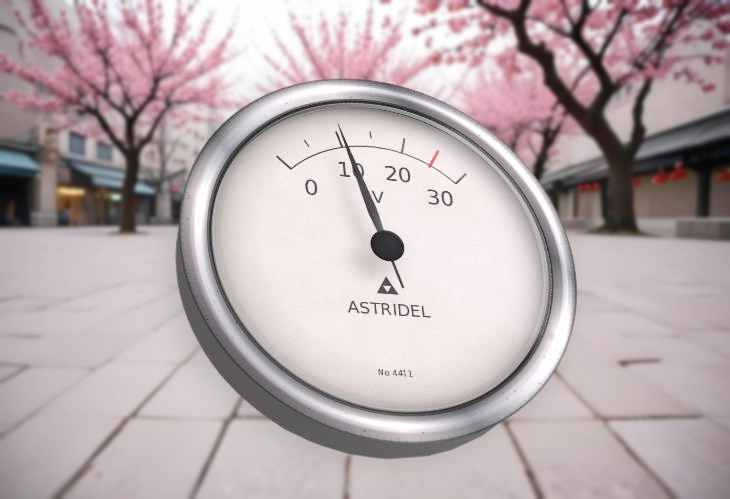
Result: **10** V
